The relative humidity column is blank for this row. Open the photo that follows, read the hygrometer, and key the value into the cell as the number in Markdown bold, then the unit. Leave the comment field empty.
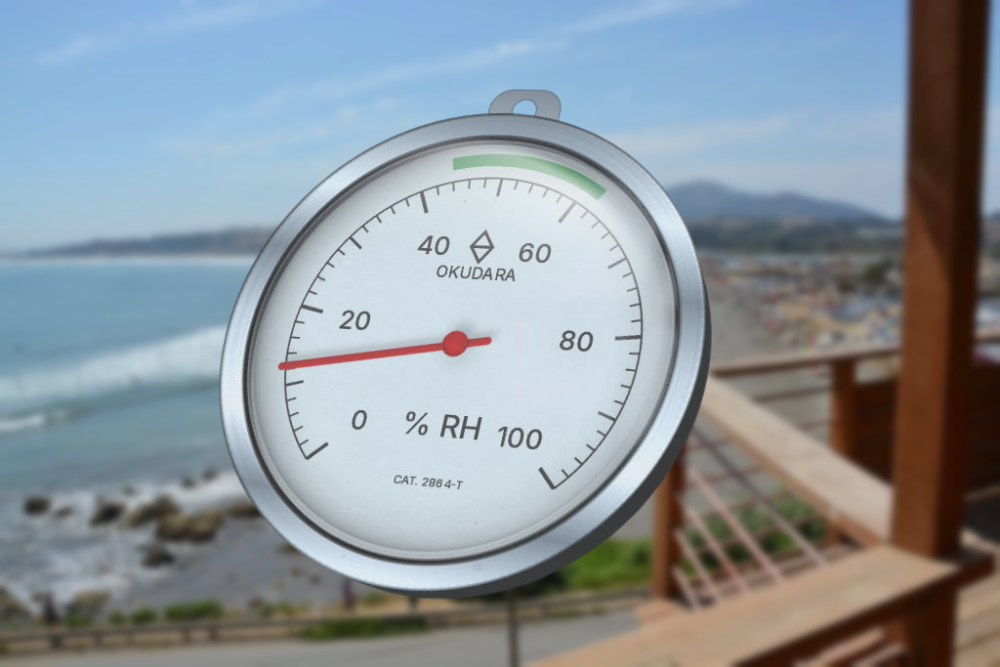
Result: **12** %
